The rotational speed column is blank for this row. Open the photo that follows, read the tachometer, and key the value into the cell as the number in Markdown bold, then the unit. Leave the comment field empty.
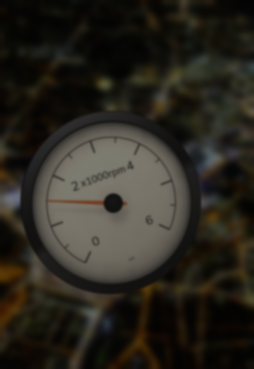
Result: **1500** rpm
